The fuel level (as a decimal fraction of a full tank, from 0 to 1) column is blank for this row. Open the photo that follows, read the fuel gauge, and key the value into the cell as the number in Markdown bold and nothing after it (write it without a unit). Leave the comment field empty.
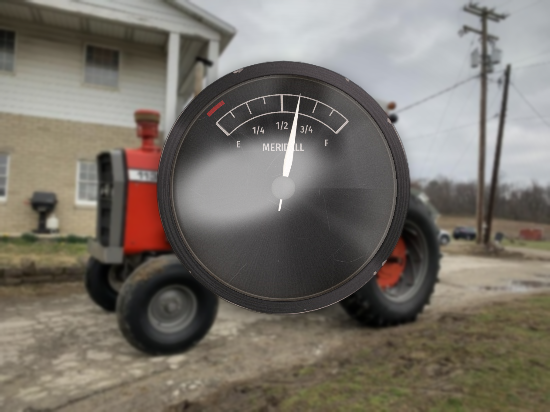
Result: **0.625**
